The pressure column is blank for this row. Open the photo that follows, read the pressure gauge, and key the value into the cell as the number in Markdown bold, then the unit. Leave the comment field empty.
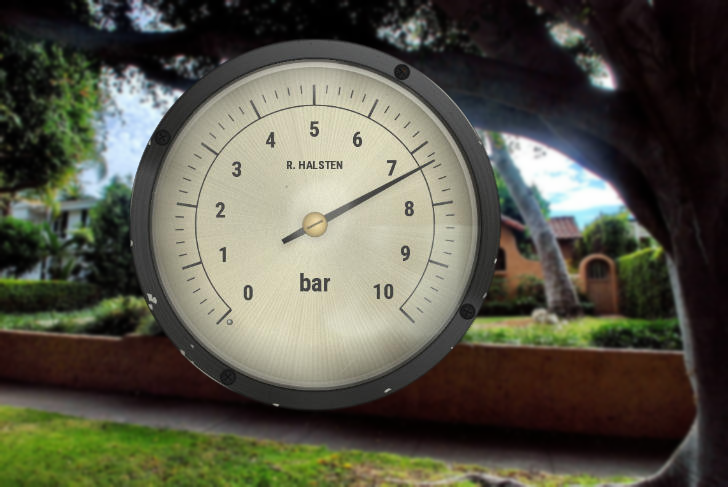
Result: **7.3** bar
